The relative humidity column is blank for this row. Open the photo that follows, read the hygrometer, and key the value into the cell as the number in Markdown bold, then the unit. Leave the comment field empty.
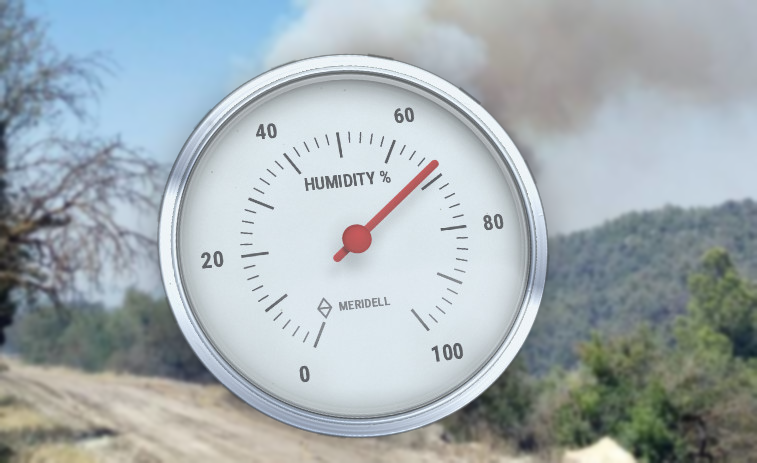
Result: **68** %
